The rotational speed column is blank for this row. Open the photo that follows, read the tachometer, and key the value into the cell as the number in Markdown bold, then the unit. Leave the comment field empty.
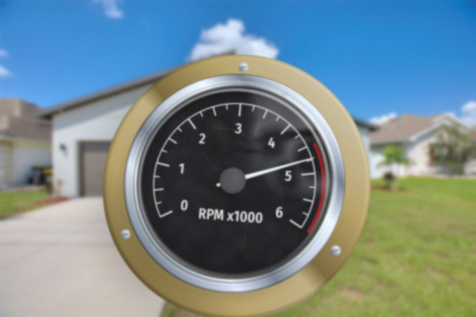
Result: **4750** rpm
